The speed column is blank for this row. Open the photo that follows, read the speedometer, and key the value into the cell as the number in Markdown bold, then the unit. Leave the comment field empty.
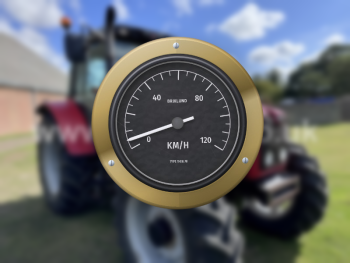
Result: **5** km/h
